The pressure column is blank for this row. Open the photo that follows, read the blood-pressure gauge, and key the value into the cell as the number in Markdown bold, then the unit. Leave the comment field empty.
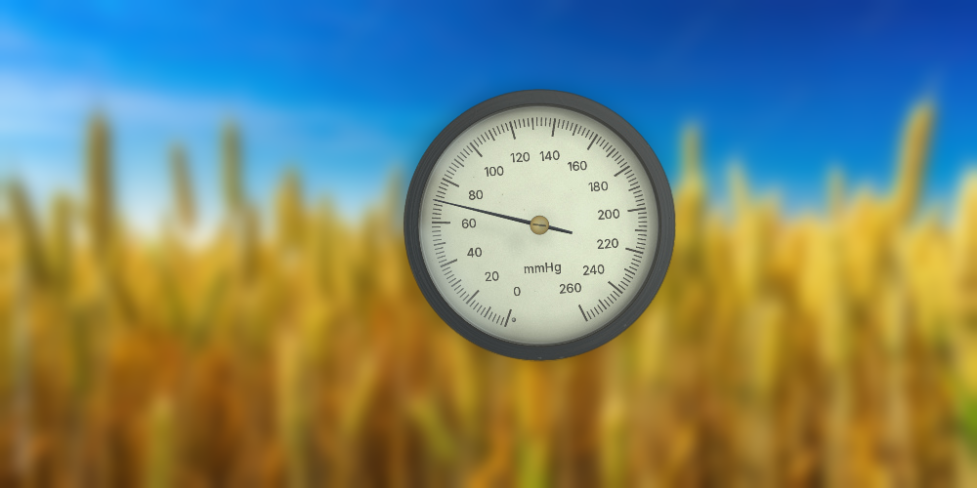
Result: **70** mmHg
